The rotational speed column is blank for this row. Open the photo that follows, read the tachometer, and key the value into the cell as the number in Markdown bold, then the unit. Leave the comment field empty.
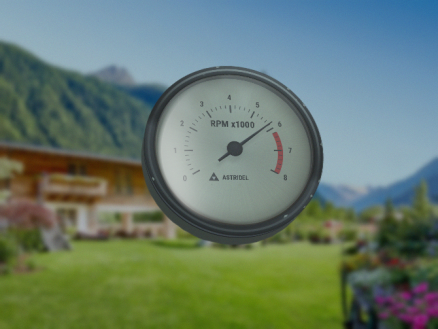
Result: **5800** rpm
